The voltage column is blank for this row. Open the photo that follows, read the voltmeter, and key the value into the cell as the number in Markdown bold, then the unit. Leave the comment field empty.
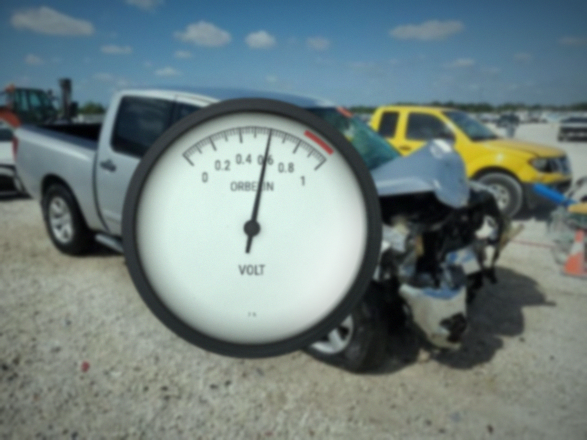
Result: **0.6** V
